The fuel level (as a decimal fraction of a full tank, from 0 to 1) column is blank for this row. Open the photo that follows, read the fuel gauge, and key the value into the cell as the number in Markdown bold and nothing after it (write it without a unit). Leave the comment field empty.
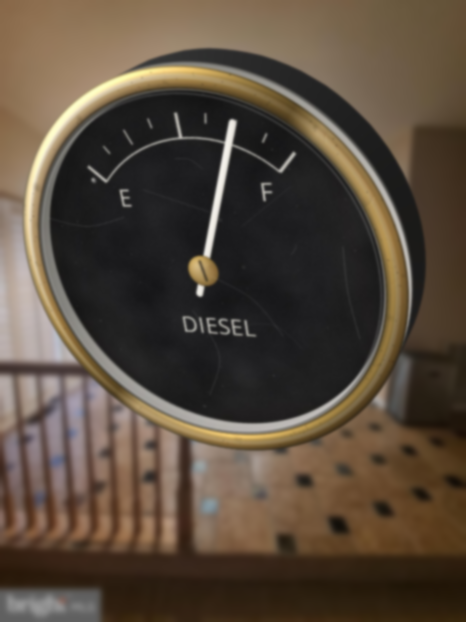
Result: **0.75**
